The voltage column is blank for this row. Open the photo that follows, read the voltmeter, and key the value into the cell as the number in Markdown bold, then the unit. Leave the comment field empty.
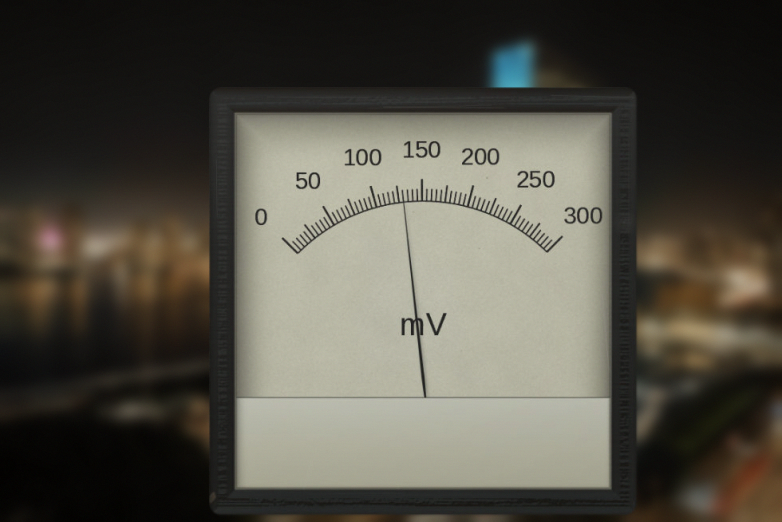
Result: **130** mV
